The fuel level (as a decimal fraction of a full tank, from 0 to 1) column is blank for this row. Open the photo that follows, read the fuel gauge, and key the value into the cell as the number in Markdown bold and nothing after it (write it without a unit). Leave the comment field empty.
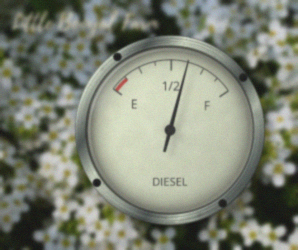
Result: **0.625**
